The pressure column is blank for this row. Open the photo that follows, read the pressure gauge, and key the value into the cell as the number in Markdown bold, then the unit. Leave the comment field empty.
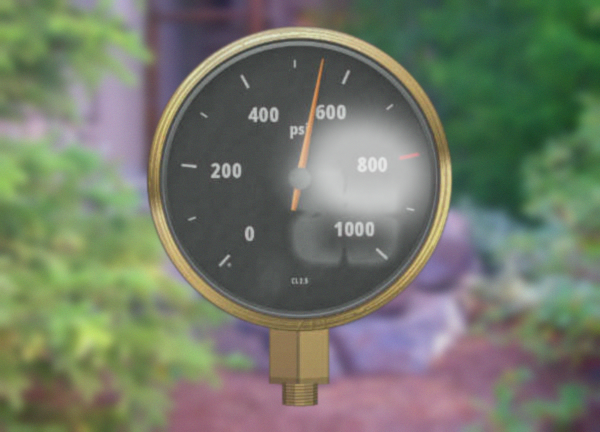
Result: **550** psi
